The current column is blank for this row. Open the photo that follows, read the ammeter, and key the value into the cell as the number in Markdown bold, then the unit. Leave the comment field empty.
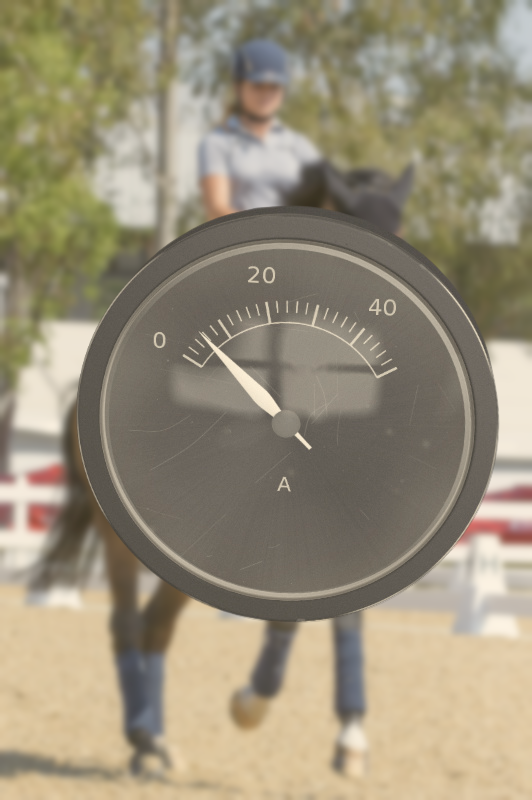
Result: **6** A
